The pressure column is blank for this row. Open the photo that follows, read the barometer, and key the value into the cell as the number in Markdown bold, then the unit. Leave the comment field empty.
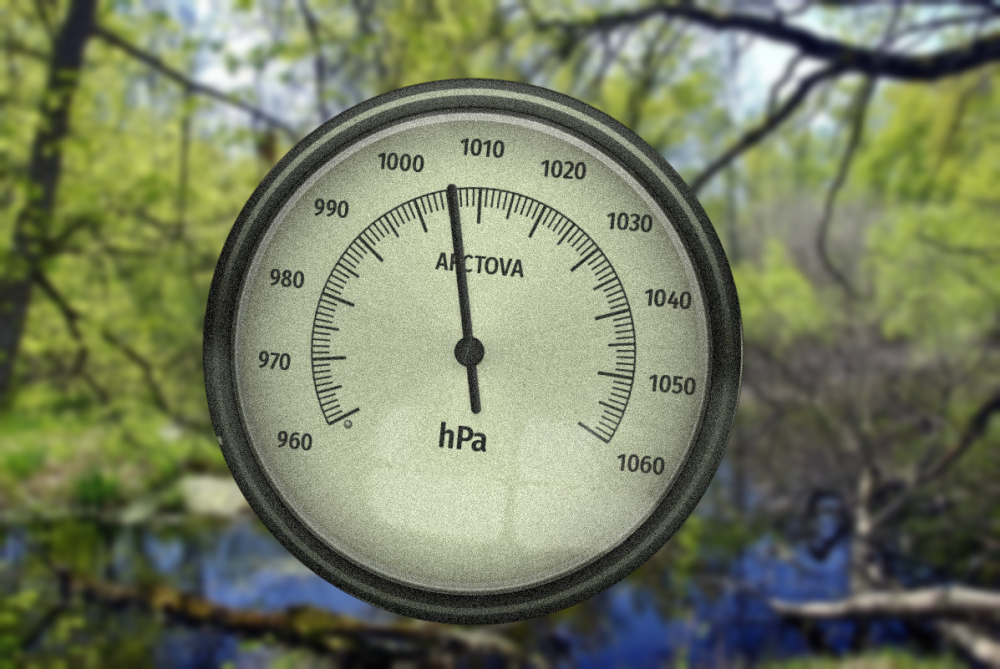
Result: **1006** hPa
